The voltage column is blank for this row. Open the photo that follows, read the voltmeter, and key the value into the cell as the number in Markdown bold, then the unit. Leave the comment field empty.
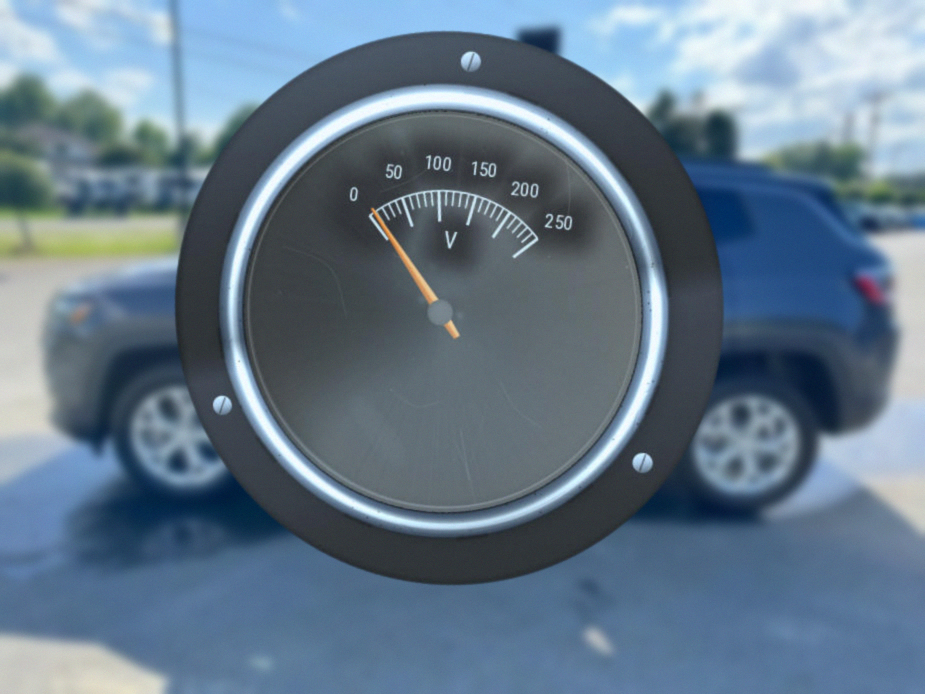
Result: **10** V
